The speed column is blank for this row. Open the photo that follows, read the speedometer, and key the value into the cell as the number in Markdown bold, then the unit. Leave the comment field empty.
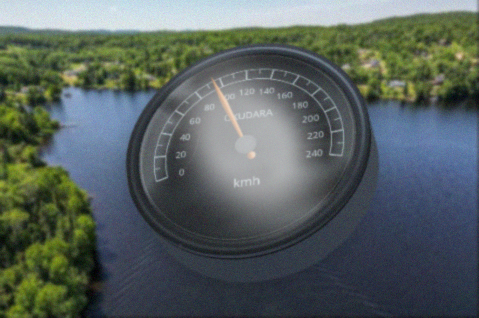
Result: **95** km/h
